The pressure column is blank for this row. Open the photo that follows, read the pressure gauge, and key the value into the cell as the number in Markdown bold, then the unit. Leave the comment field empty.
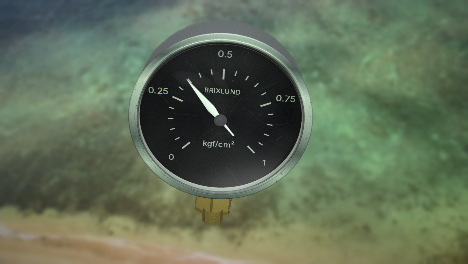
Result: **0.35** kg/cm²
